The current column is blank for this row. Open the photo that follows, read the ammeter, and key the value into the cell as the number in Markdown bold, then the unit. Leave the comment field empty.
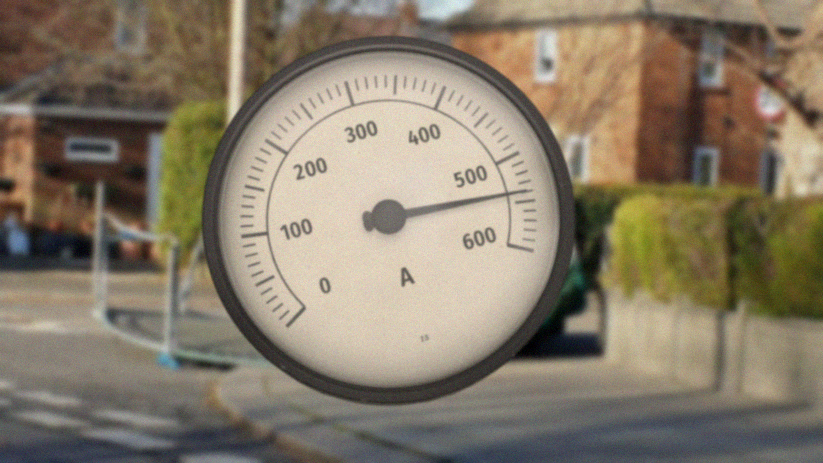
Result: **540** A
